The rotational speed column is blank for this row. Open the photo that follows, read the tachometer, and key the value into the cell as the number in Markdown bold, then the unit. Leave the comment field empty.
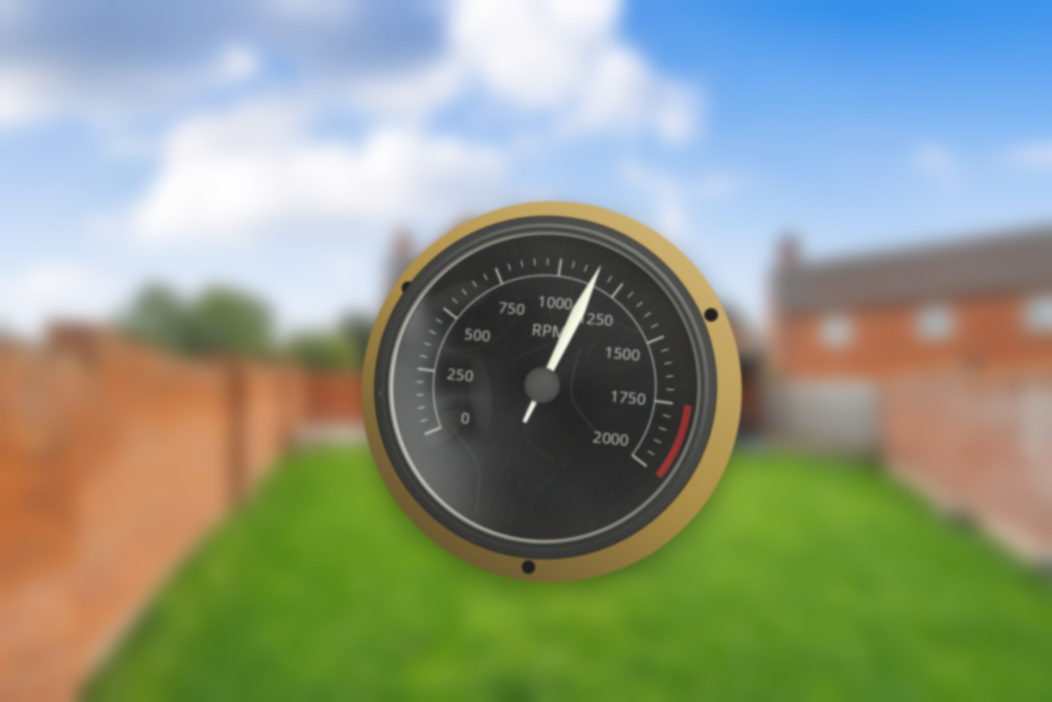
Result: **1150** rpm
